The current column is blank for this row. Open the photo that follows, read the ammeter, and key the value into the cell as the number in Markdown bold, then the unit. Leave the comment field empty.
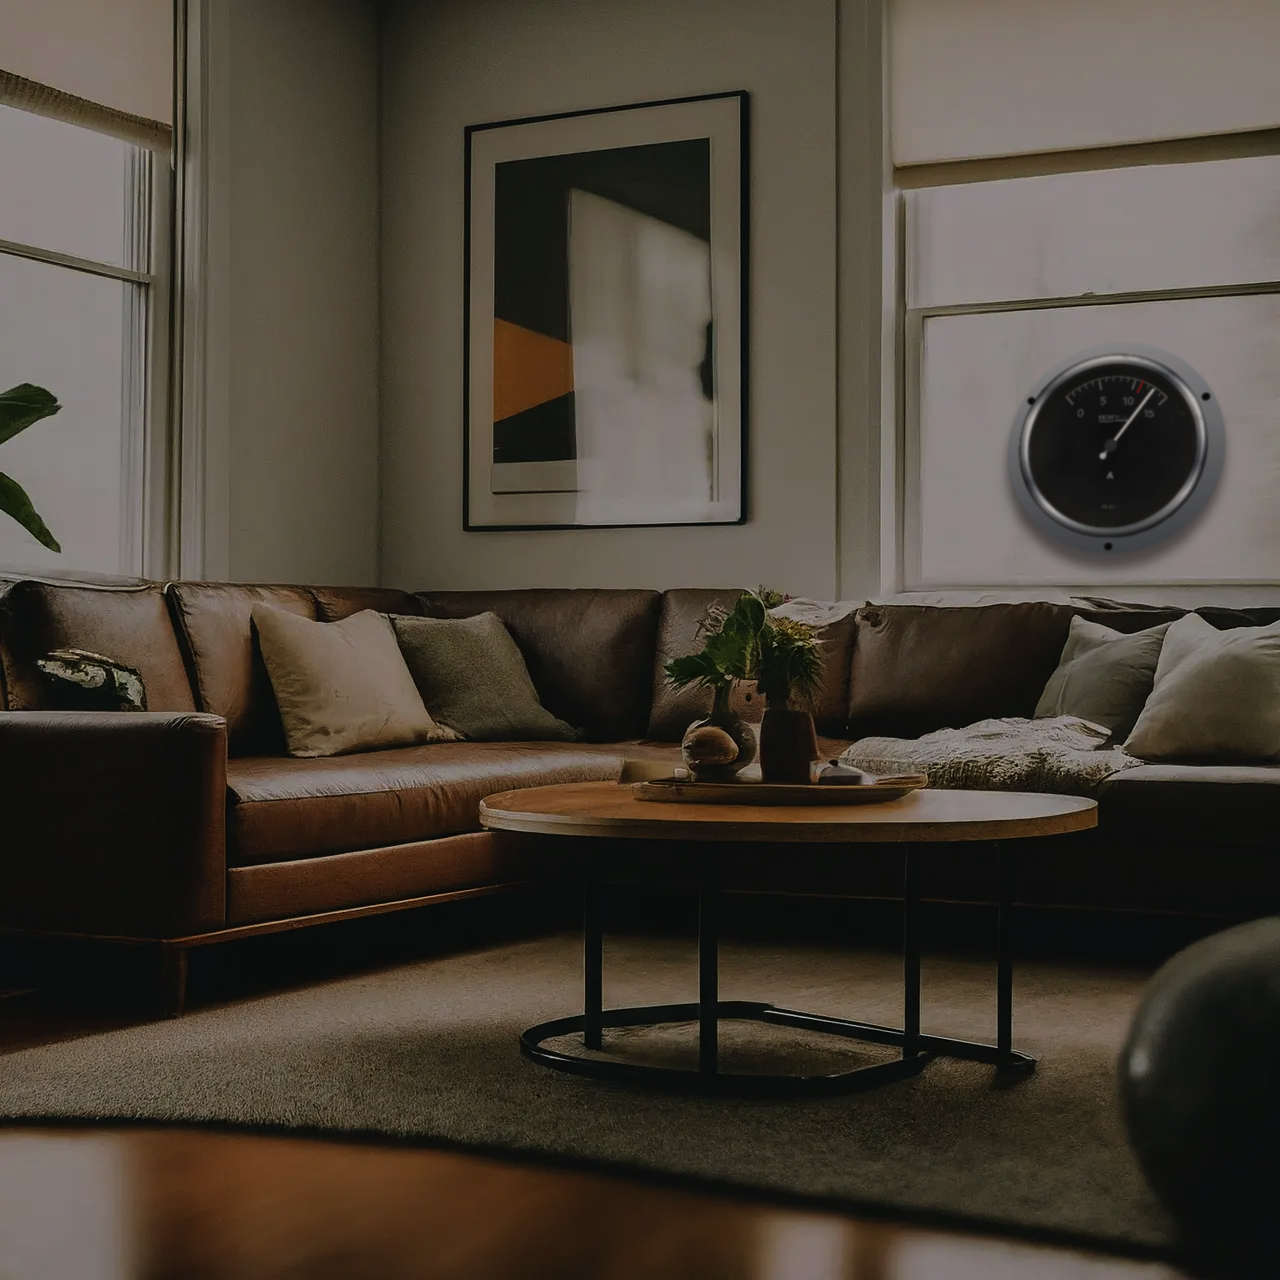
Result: **13** A
